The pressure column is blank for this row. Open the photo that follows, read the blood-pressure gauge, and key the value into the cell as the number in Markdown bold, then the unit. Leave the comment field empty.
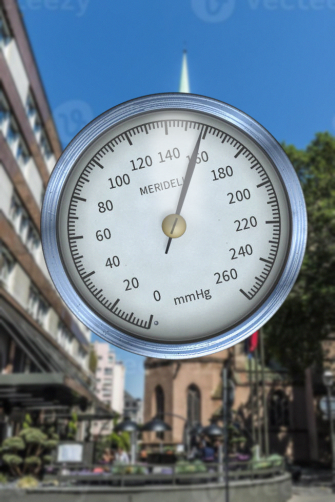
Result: **158** mmHg
